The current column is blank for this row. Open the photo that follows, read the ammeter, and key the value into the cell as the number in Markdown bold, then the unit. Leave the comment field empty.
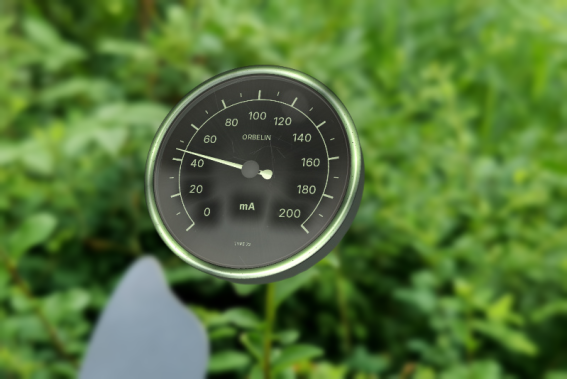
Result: **45** mA
